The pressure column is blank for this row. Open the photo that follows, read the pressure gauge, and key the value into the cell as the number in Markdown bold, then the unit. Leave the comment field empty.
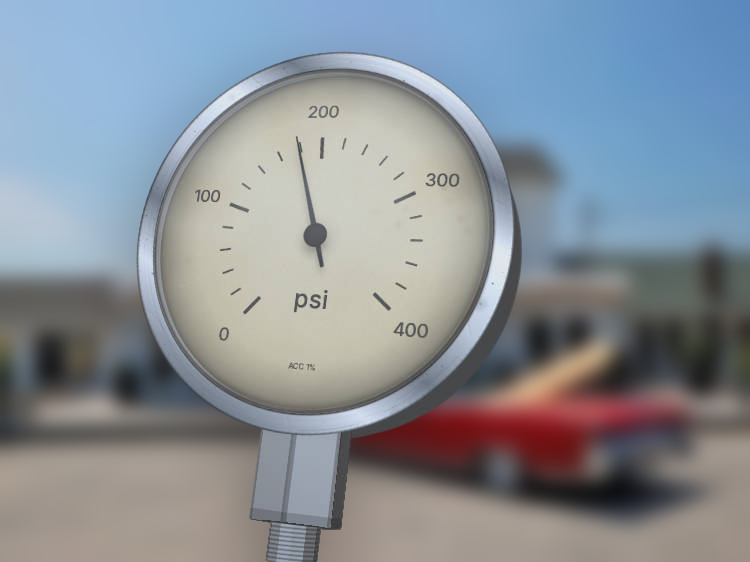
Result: **180** psi
